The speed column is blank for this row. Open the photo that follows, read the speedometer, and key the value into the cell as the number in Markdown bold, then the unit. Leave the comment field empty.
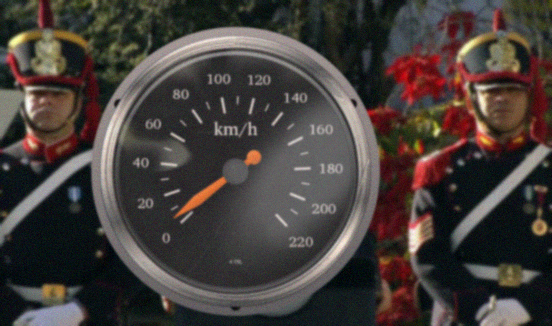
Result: **5** km/h
